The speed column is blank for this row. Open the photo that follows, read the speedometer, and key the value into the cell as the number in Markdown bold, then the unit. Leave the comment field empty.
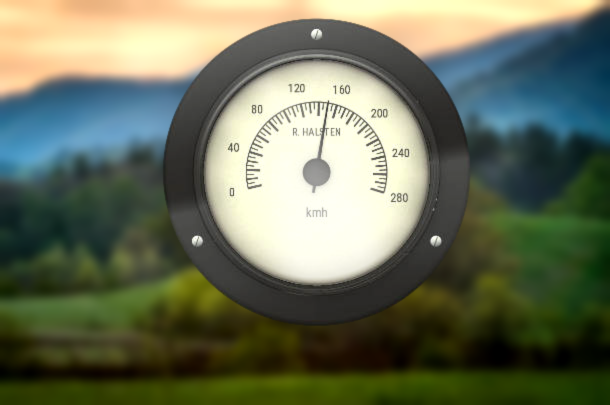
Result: **150** km/h
